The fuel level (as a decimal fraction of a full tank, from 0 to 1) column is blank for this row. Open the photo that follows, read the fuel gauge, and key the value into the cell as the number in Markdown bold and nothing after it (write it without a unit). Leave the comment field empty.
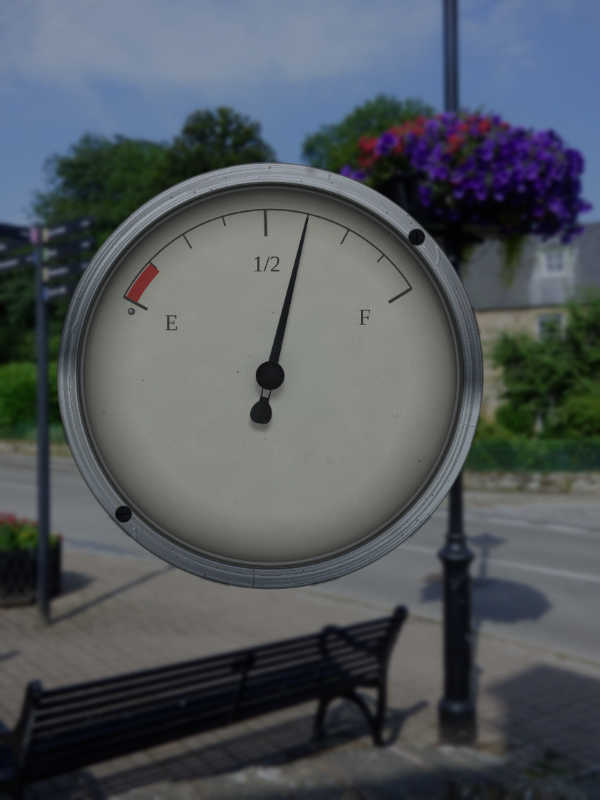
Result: **0.625**
